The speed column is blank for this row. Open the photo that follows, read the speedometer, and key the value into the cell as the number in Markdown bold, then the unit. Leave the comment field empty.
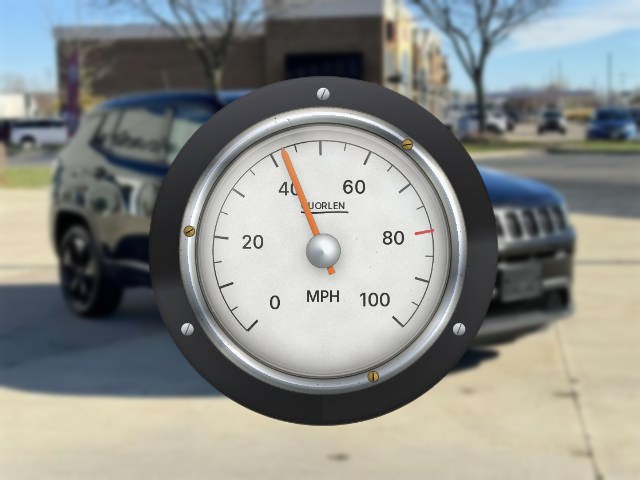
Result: **42.5** mph
